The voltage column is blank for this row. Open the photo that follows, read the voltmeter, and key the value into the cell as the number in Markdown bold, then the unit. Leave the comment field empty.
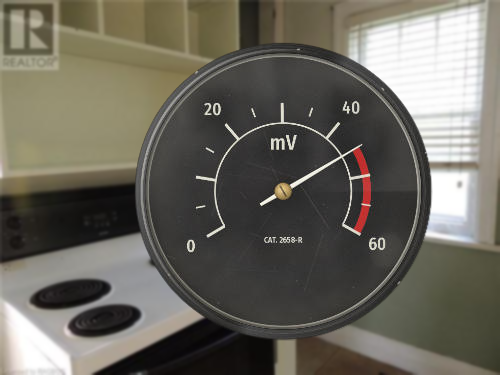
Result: **45** mV
